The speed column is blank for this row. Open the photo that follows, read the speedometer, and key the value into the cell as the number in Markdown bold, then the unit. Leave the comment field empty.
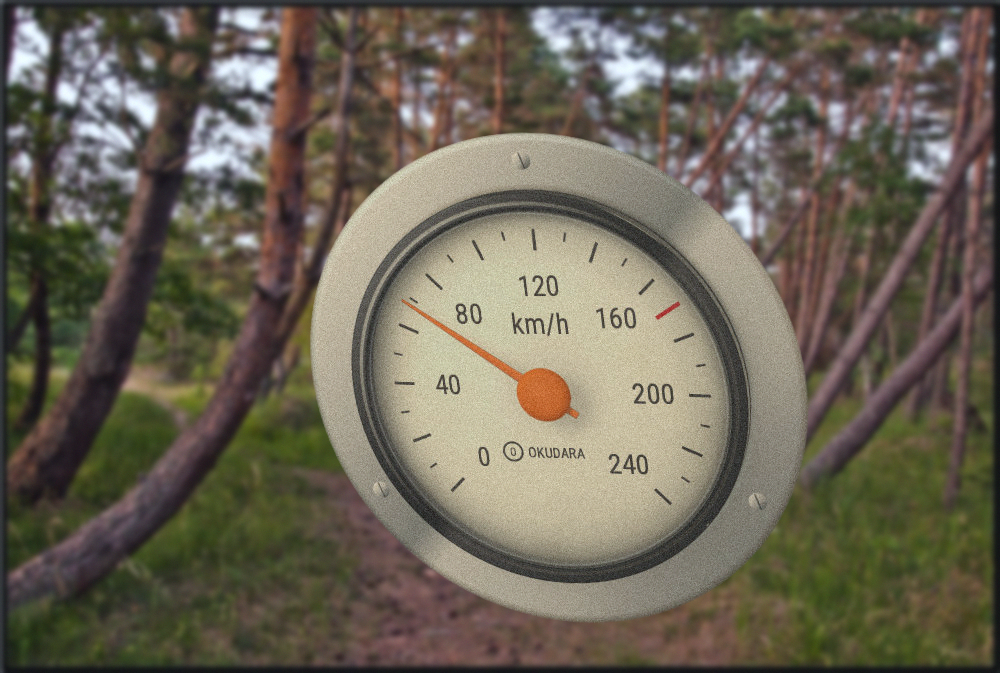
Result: **70** km/h
